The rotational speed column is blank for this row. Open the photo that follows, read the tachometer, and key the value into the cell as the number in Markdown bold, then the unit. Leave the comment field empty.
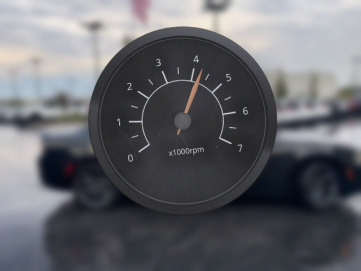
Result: **4250** rpm
